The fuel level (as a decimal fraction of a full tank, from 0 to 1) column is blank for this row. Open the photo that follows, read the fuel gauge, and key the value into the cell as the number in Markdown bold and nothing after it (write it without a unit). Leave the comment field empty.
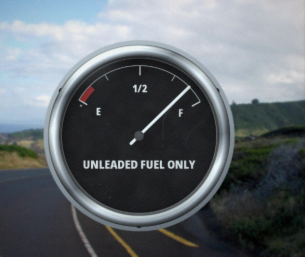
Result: **0.875**
